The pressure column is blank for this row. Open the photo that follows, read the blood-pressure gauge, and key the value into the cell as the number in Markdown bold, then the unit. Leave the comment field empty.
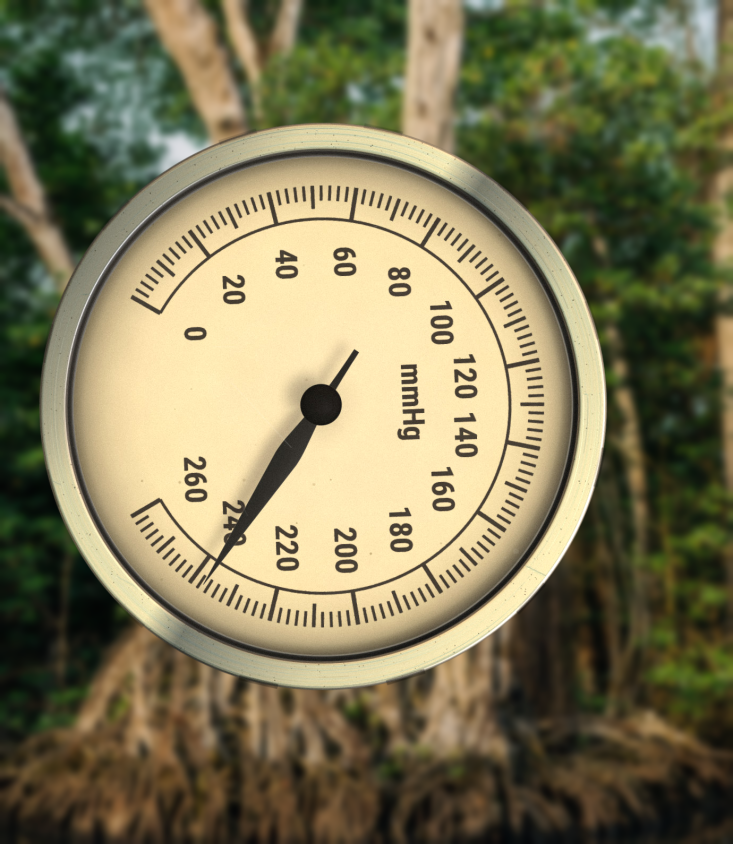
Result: **237** mmHg
